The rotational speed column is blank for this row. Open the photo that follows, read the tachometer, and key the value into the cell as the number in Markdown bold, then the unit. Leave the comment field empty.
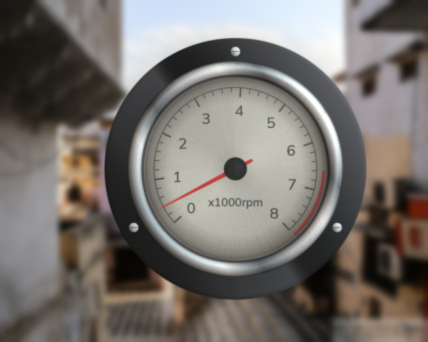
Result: **400** rpm
